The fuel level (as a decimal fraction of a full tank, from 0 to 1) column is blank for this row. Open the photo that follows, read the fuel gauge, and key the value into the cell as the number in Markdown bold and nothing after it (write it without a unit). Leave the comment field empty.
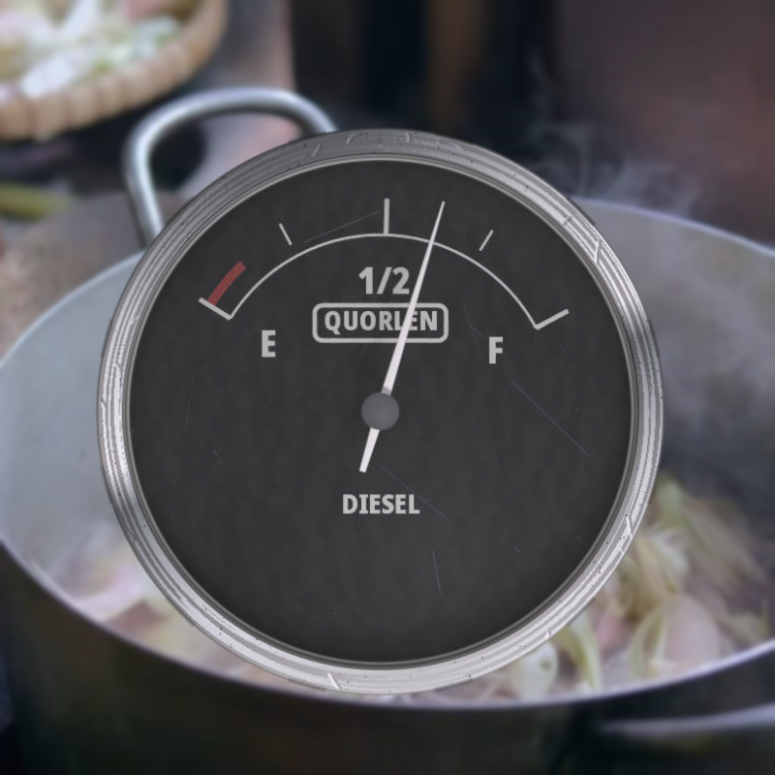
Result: **0.625**
